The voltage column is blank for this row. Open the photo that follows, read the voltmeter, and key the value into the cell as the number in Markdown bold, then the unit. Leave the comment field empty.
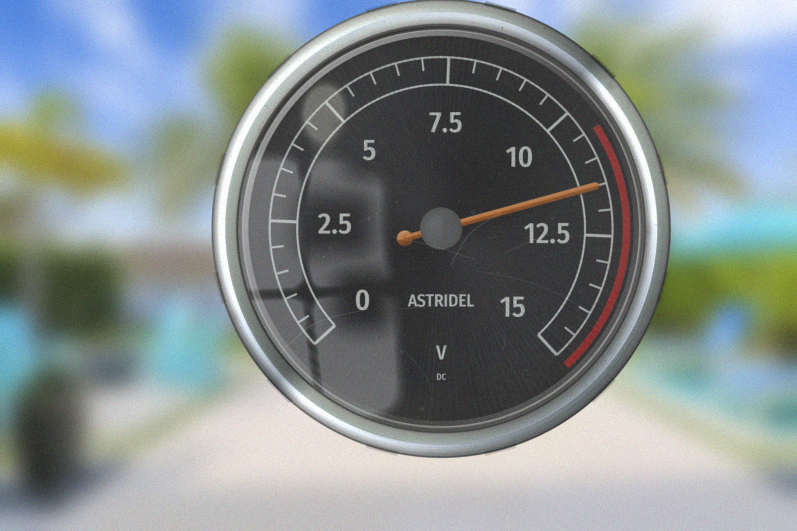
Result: **11.5** V
